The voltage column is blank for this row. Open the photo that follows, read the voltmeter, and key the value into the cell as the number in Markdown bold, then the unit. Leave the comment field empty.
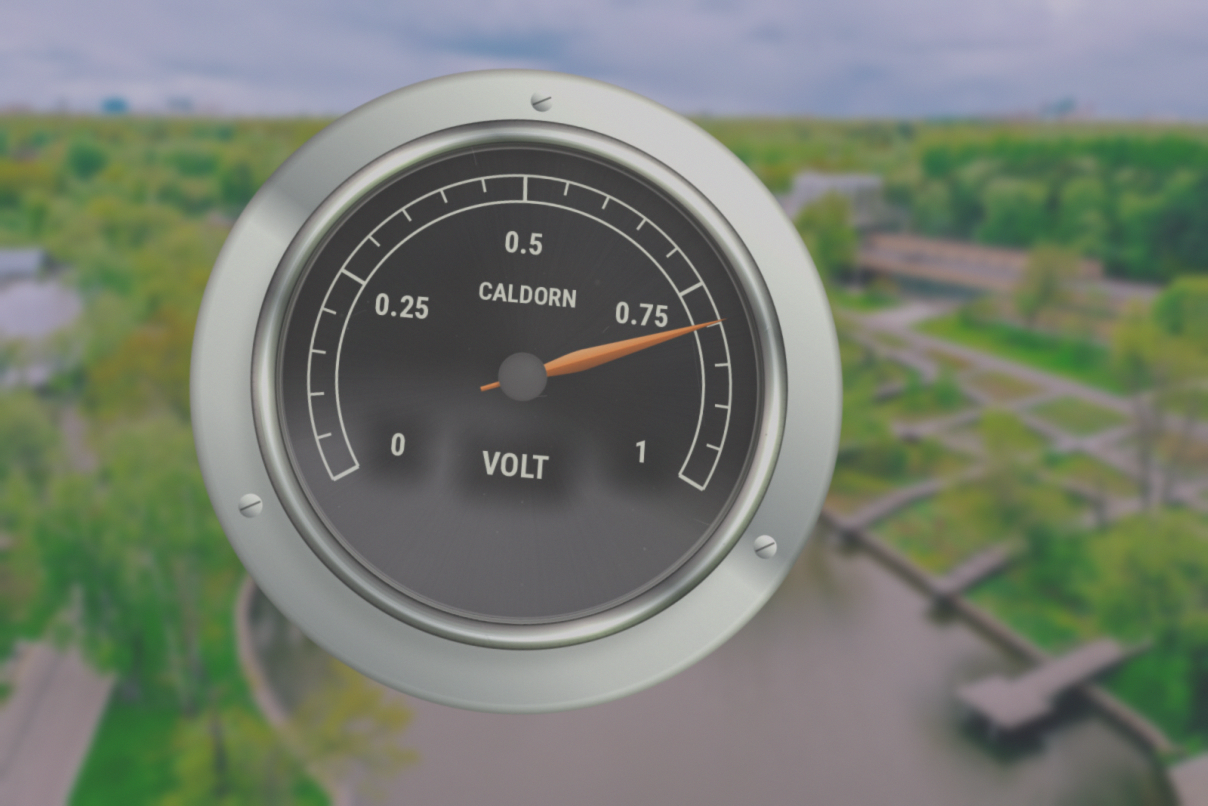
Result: **0.8** V
